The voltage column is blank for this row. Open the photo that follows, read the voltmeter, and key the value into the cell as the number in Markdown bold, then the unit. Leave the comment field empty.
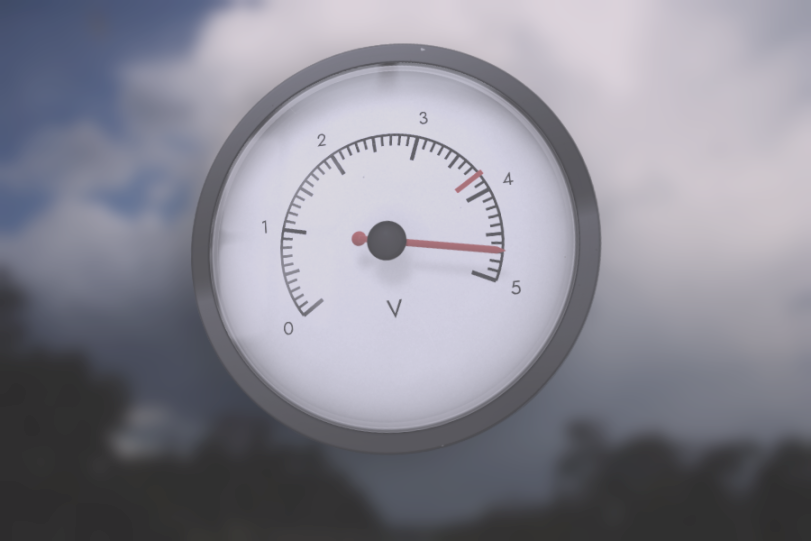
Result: **4.7** V
